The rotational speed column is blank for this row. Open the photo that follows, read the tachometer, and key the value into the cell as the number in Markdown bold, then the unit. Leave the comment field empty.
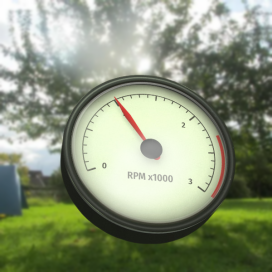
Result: **1000** rpm
